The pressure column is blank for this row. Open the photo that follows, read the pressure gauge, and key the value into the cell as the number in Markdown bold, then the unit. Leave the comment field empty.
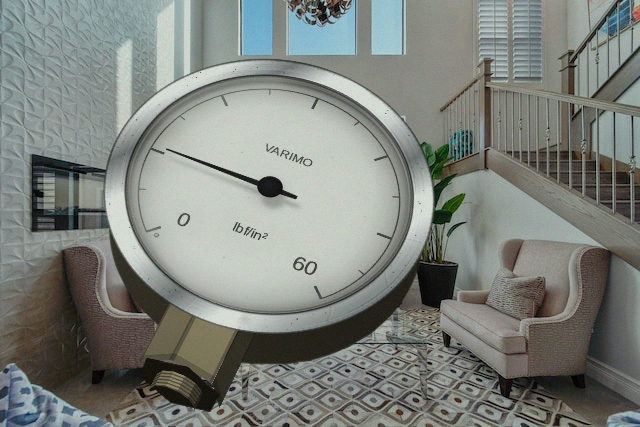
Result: **10** psi
